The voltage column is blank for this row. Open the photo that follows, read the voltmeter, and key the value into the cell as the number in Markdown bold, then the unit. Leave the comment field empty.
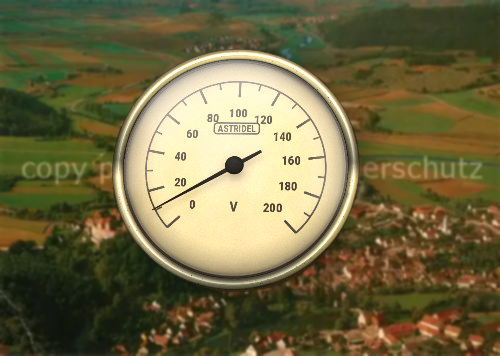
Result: **10** V
